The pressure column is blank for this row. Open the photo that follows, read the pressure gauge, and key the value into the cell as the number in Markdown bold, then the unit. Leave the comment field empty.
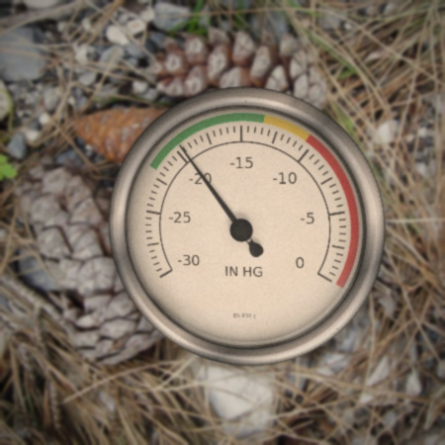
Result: **-19.5** inHg
